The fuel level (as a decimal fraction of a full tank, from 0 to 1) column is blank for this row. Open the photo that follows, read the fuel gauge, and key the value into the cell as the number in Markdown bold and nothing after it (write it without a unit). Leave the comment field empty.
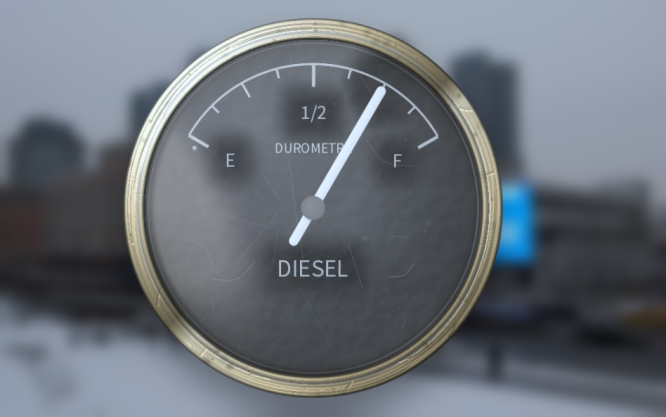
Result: **0.75**
